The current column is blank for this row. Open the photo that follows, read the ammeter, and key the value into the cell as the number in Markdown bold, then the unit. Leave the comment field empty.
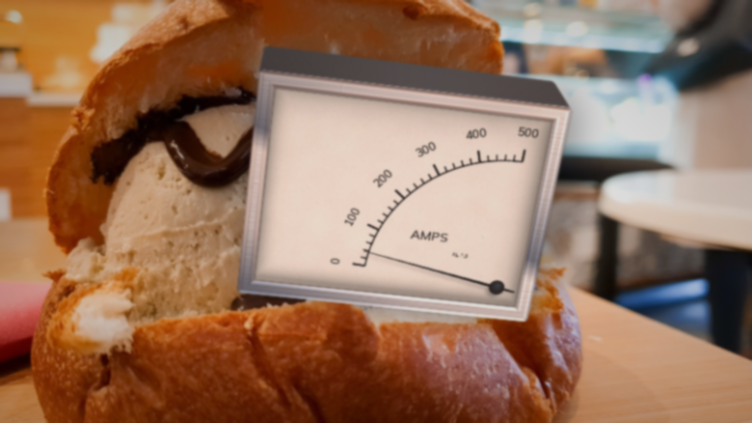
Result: **40** A
